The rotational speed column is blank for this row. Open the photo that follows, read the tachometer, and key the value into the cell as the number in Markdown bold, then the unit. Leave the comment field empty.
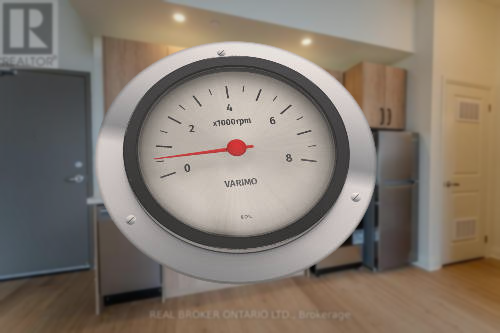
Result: **500** rpm
